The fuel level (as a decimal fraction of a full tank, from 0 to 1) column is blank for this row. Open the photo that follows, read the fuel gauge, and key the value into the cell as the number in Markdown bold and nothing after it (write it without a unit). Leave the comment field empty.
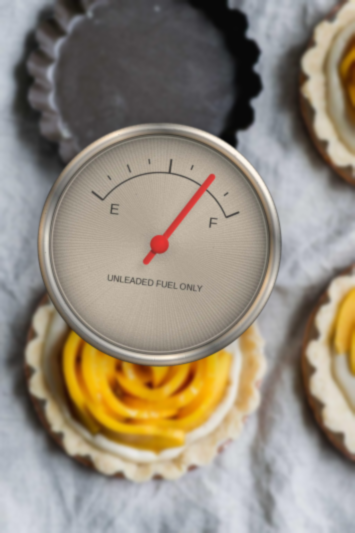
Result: **0.75**
